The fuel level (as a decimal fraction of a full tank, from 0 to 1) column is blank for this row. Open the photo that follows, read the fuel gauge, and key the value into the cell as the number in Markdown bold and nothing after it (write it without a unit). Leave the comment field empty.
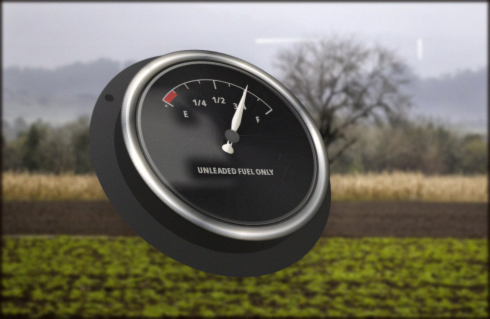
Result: **0.75**
